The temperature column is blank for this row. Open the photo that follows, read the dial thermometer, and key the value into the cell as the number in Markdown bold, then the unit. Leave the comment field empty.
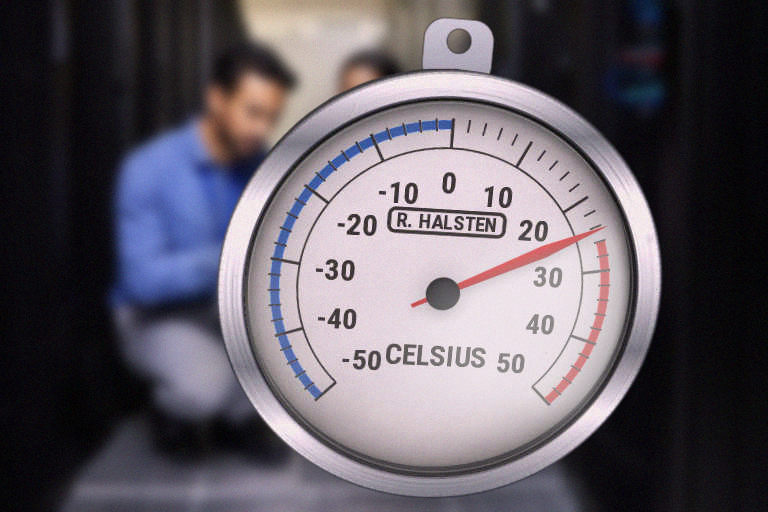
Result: **24** °C
